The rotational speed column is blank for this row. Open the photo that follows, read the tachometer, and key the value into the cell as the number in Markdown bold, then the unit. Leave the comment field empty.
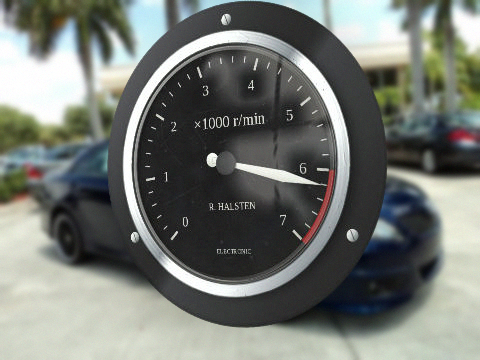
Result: **6200** rpm
